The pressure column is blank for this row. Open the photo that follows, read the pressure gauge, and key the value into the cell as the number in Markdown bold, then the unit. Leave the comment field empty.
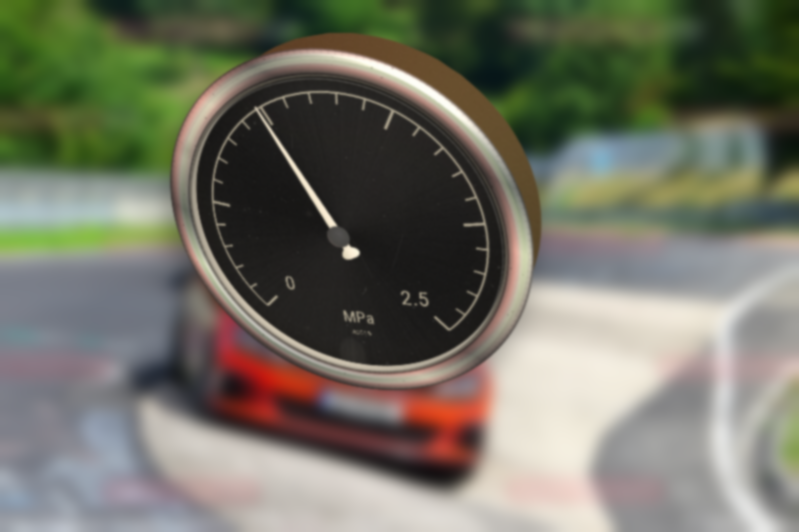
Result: **1** MPa
